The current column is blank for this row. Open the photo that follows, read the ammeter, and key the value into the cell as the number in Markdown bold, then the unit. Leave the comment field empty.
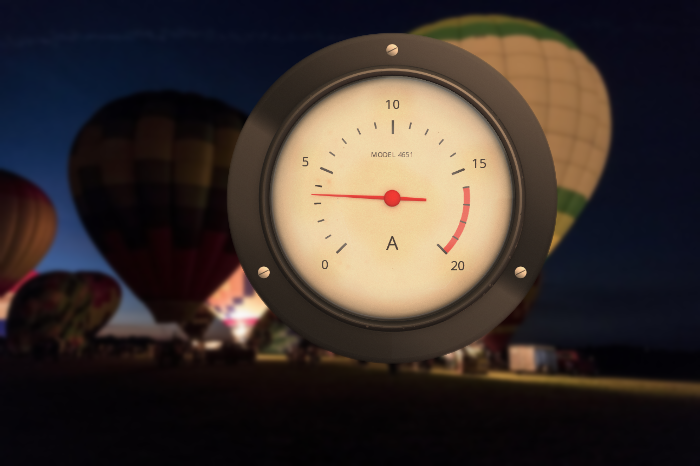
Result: **3.5** A
